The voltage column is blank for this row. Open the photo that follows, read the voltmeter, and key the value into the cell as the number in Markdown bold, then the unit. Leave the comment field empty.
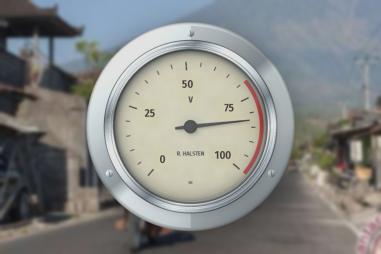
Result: **82.5** V
